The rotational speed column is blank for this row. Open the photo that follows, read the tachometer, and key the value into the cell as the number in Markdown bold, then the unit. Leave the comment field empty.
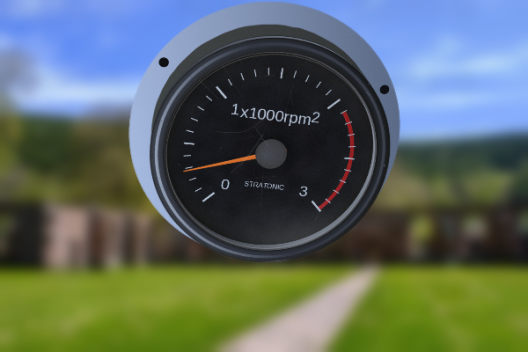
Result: **300** rpm
